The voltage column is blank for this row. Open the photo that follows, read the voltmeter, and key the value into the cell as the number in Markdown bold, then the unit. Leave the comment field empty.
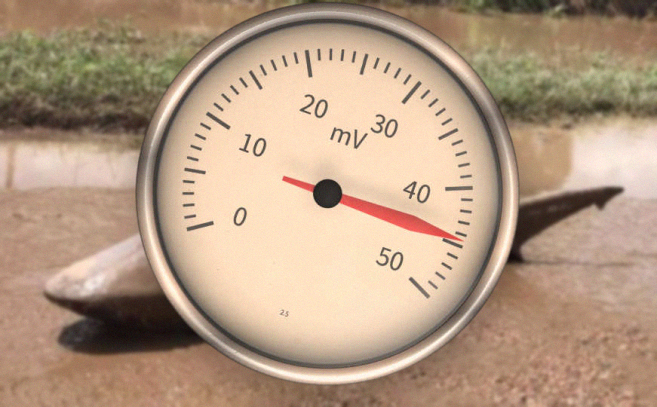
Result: **44.5** mV
